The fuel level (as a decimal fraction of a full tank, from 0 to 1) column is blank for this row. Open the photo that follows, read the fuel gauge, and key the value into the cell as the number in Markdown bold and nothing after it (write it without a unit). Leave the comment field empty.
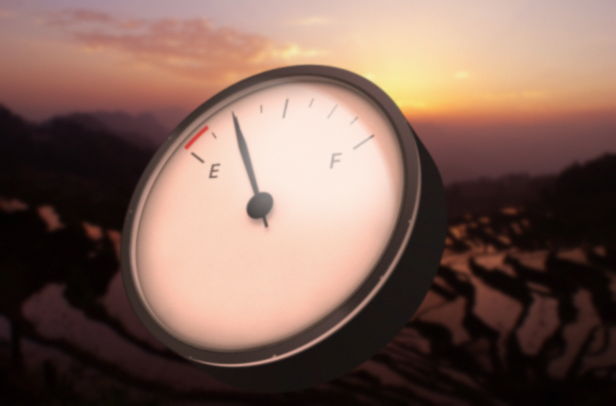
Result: **0.25**
